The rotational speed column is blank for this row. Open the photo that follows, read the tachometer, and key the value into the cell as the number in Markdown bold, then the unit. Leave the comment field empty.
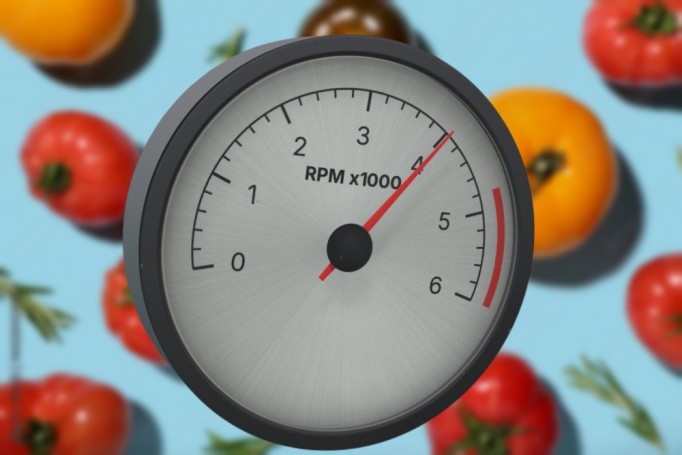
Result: **4000** rpm
